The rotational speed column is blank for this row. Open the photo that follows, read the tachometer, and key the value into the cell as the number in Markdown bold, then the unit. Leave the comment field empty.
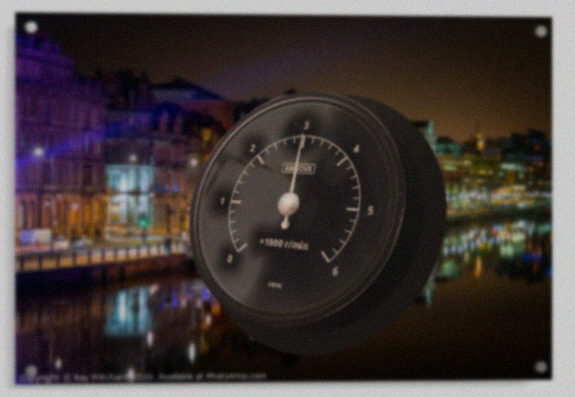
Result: **3000** rpm
